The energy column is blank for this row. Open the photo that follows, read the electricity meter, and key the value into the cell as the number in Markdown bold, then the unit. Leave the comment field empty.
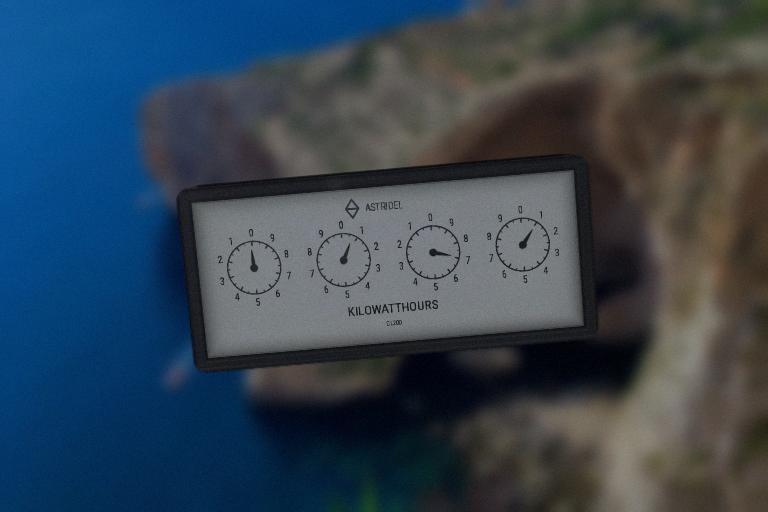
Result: **71** kWh
